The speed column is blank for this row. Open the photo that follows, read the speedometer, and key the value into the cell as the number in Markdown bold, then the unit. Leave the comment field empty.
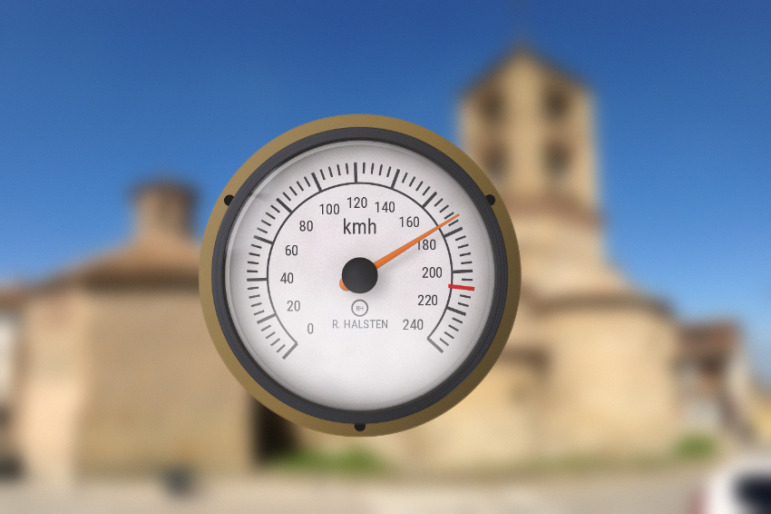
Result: **174** km/h
